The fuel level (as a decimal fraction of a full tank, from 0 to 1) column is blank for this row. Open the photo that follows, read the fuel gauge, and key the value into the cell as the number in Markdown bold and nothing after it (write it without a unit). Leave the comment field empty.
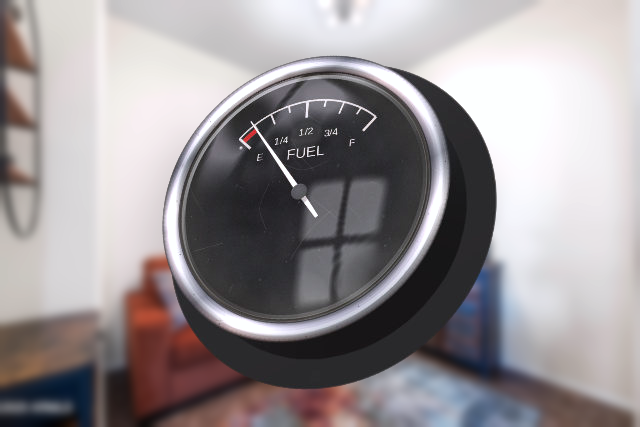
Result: **0.125**
